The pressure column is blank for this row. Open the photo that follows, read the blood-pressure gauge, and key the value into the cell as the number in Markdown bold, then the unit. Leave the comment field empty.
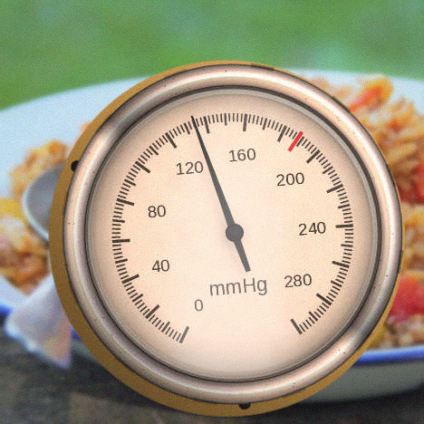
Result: **134** mmHg
